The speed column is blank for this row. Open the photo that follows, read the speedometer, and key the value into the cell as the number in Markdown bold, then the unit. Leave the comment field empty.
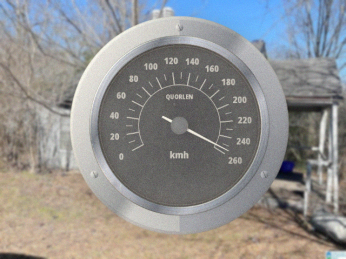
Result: **255** km/h
